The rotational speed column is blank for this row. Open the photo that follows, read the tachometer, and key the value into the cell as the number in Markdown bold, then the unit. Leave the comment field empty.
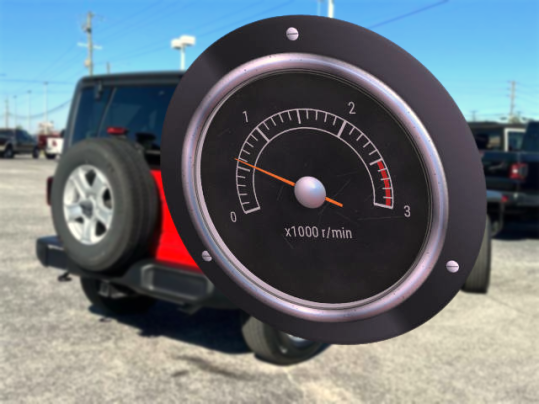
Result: **600** rpm
